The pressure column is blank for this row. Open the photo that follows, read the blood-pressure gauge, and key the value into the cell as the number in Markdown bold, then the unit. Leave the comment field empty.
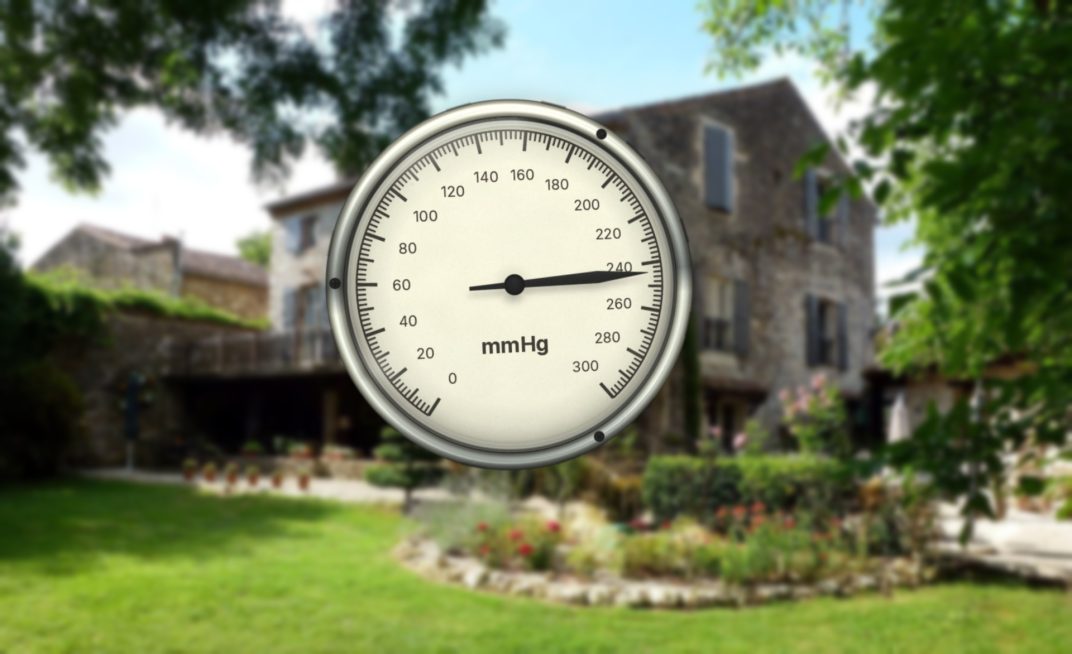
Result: **244** mmHg
